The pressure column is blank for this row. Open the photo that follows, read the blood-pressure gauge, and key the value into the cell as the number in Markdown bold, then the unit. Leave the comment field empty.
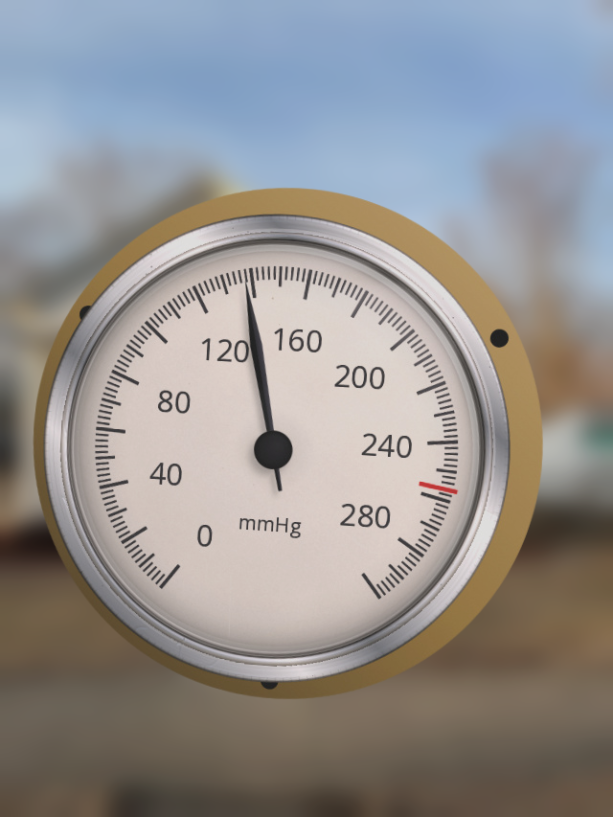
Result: **138** mmHg
